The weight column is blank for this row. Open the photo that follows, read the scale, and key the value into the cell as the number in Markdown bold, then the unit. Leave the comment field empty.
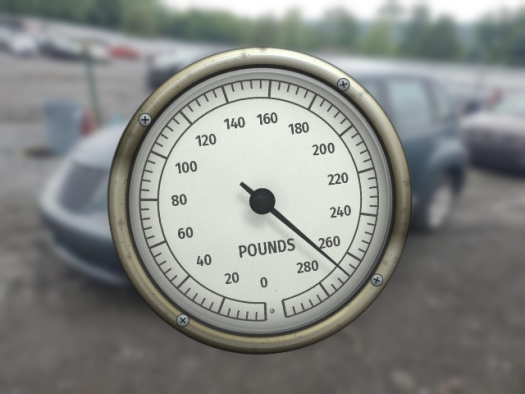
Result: **268** lb
